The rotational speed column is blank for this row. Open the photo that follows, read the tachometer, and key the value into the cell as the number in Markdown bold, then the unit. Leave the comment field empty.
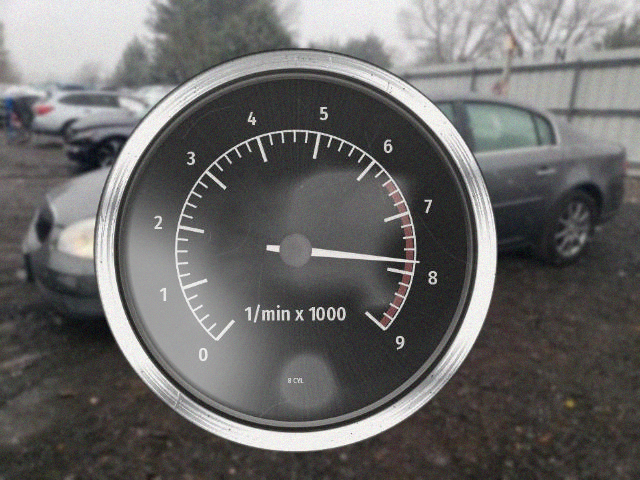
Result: **7800** rpm
